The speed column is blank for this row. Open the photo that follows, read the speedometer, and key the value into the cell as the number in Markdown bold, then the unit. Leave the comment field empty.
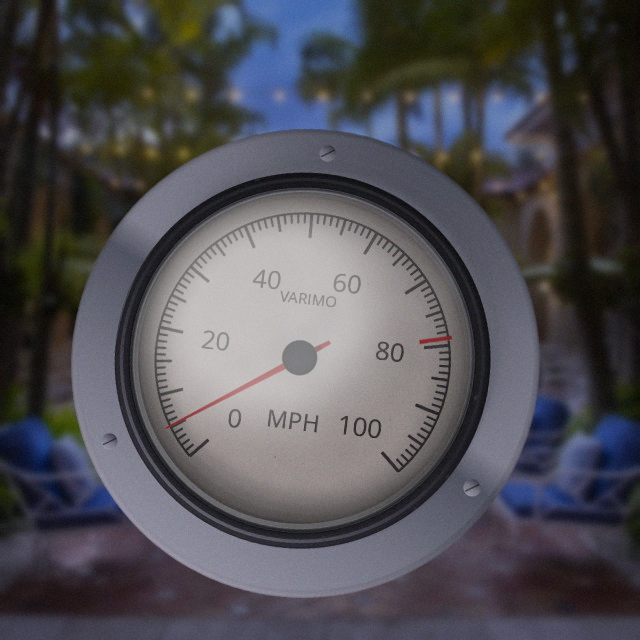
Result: **5** mph
